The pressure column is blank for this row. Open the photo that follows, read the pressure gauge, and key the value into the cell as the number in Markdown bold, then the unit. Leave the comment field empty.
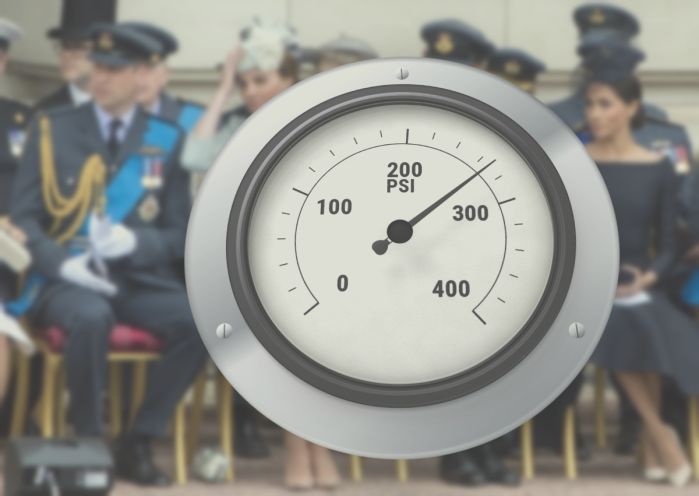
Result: **270** psi
